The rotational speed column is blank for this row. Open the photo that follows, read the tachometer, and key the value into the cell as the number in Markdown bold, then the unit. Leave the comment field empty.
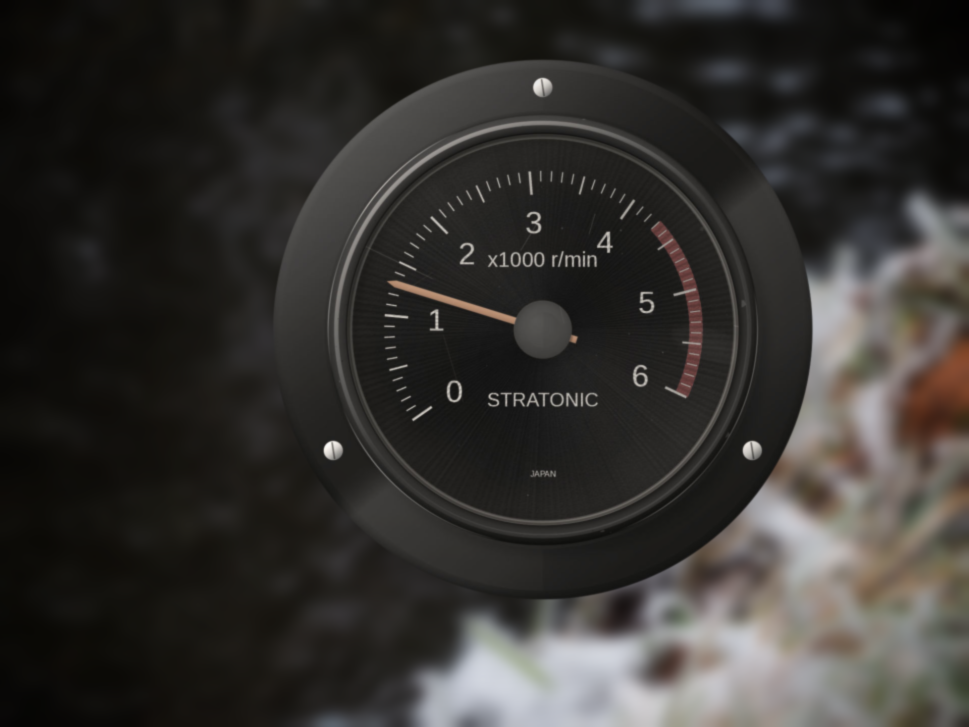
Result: **1300** rpm
